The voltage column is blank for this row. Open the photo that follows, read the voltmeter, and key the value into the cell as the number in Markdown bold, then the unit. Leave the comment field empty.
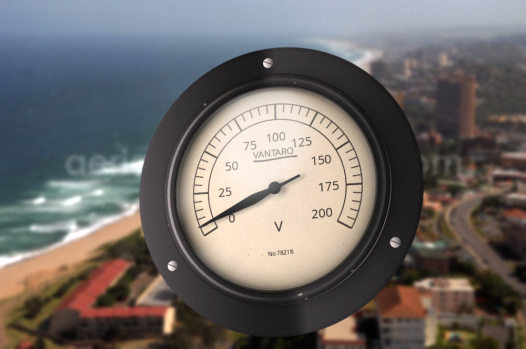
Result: **5** V
